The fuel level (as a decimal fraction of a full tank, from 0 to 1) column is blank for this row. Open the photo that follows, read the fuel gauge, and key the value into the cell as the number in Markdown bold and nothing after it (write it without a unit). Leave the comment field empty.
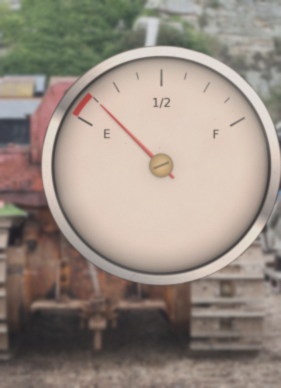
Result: **0.125**
